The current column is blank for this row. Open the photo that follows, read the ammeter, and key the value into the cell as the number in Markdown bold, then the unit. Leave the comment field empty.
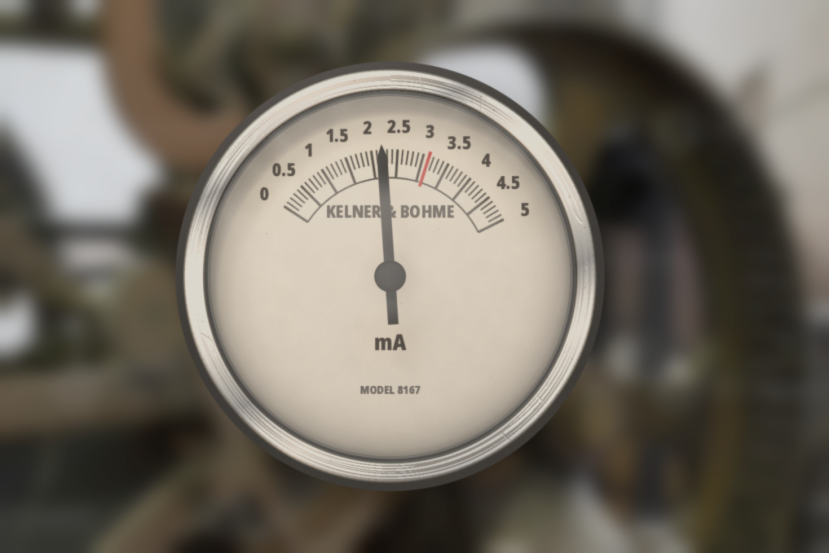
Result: **2.2** mA
